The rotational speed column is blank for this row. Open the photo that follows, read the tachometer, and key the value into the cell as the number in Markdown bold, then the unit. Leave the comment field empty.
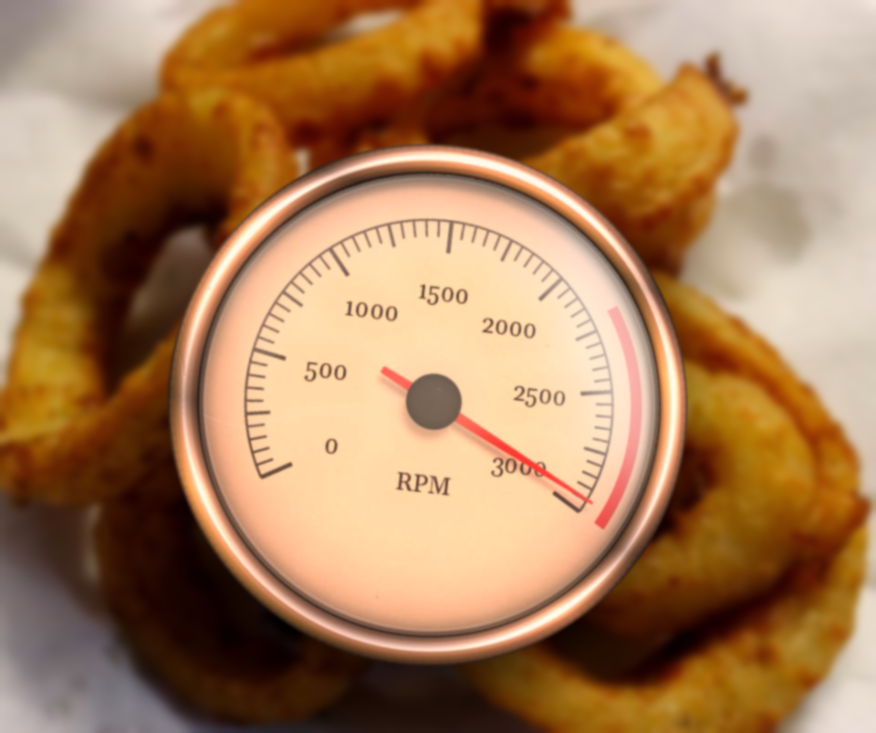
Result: **2950** rpm
